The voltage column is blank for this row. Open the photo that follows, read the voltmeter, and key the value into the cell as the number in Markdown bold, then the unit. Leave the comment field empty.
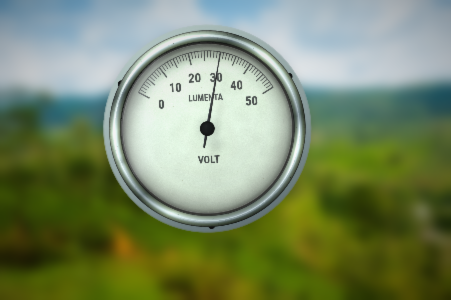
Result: **30** V
